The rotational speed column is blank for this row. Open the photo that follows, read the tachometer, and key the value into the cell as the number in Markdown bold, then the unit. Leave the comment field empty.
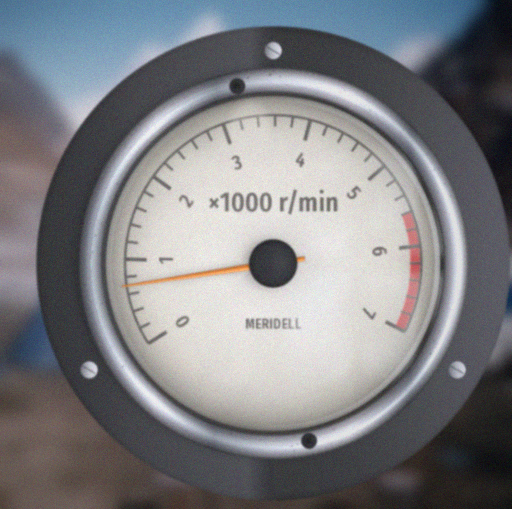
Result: **700** rpm
